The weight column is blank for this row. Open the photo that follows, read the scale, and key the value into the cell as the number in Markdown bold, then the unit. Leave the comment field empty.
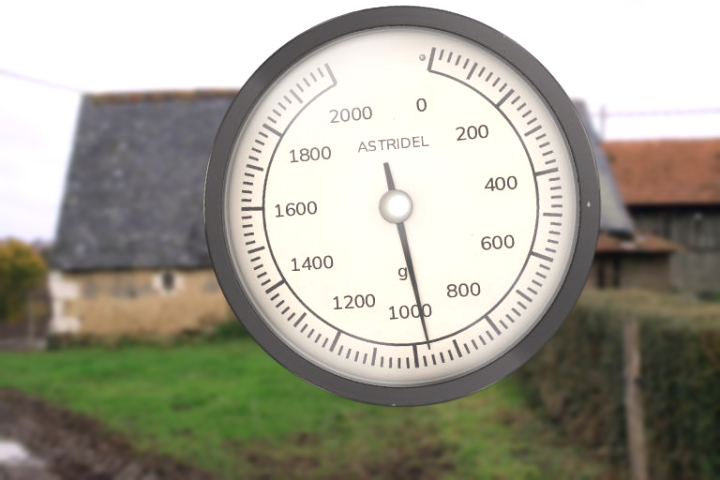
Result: **960** g
